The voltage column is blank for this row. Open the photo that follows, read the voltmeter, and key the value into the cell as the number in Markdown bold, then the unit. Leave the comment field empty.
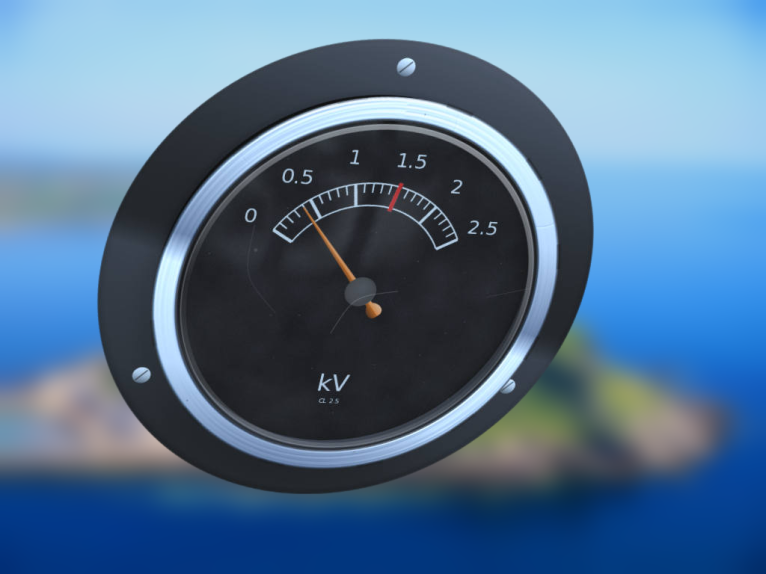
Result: **0.4** kV
